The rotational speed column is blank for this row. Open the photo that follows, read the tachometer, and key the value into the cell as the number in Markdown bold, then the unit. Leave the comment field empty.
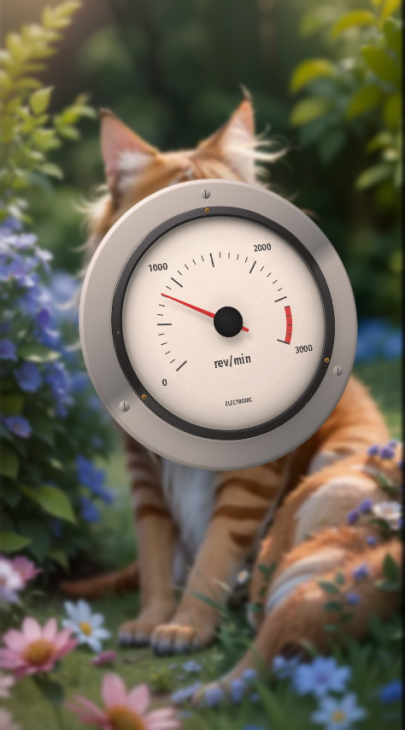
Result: **800** rpm
